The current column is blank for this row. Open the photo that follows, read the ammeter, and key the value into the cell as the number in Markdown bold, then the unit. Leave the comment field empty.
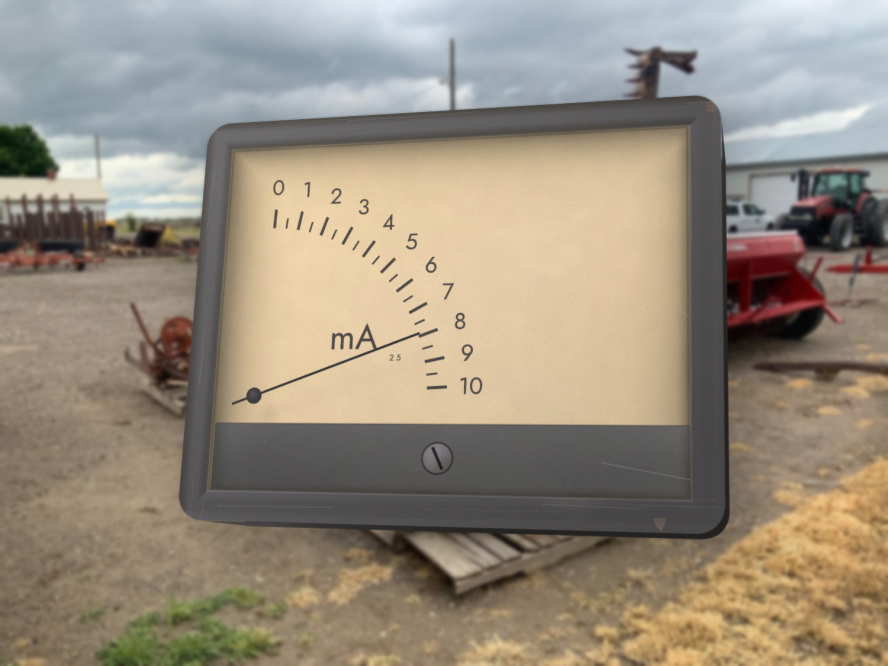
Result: **8** mA
